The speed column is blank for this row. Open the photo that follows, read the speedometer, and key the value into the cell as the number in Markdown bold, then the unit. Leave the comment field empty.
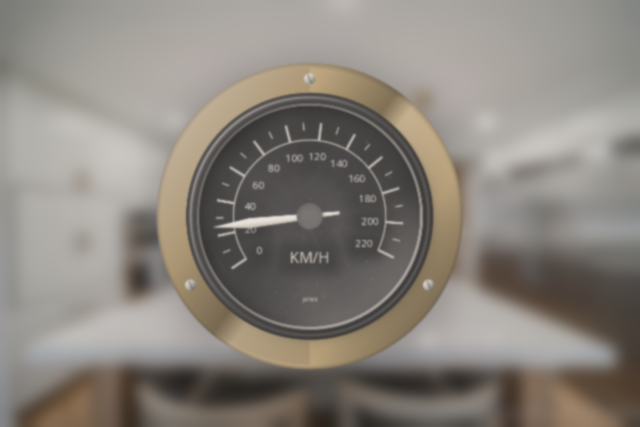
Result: **25** km/h
